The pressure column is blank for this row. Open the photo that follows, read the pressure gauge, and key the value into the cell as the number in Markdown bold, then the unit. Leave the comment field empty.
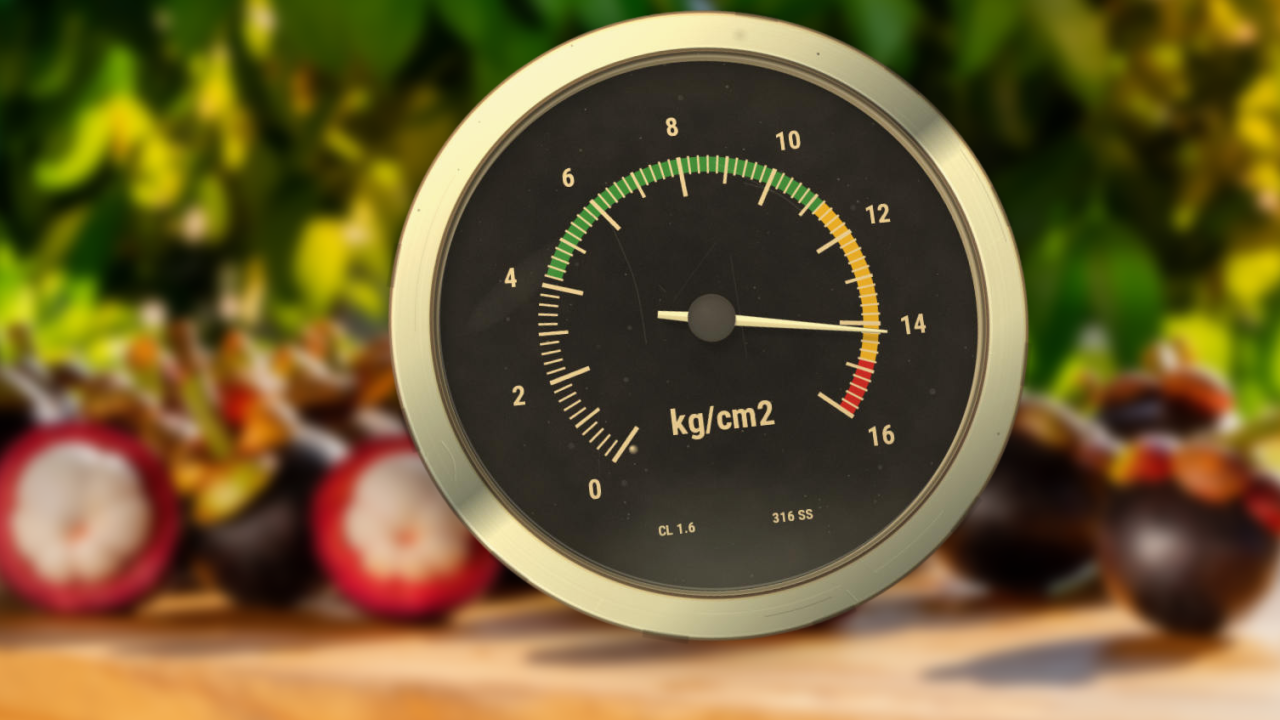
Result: **14.2** kg/cm²
